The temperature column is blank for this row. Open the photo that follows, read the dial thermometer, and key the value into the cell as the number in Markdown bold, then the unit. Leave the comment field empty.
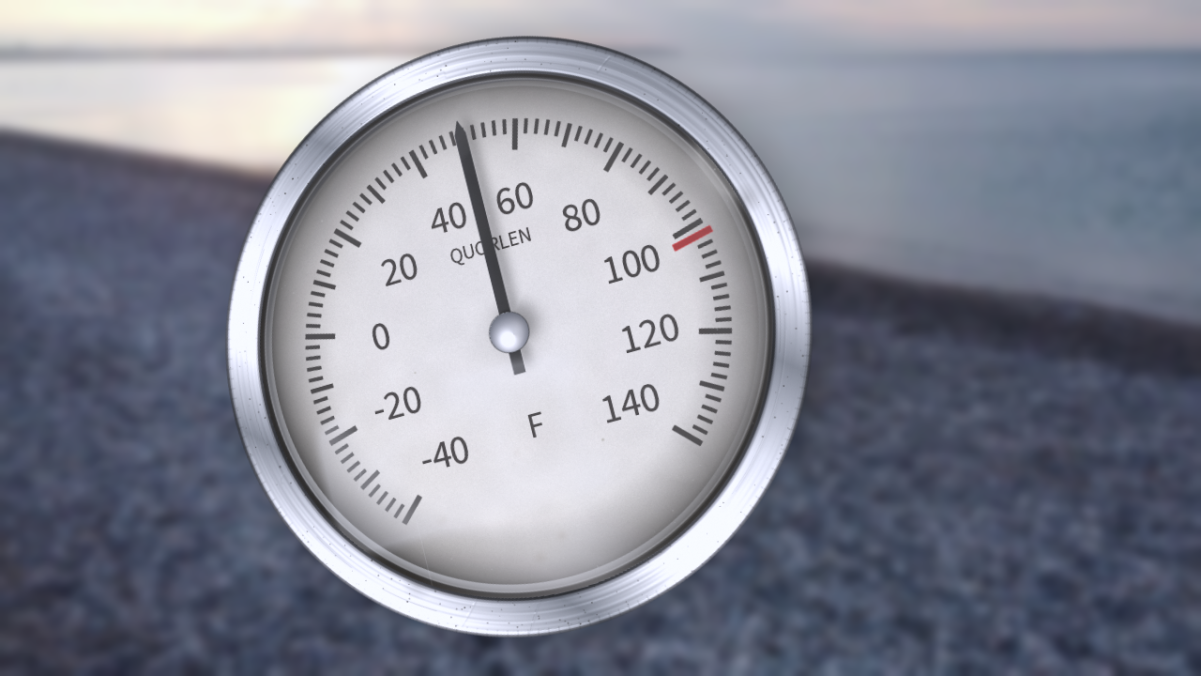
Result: **50** °F
